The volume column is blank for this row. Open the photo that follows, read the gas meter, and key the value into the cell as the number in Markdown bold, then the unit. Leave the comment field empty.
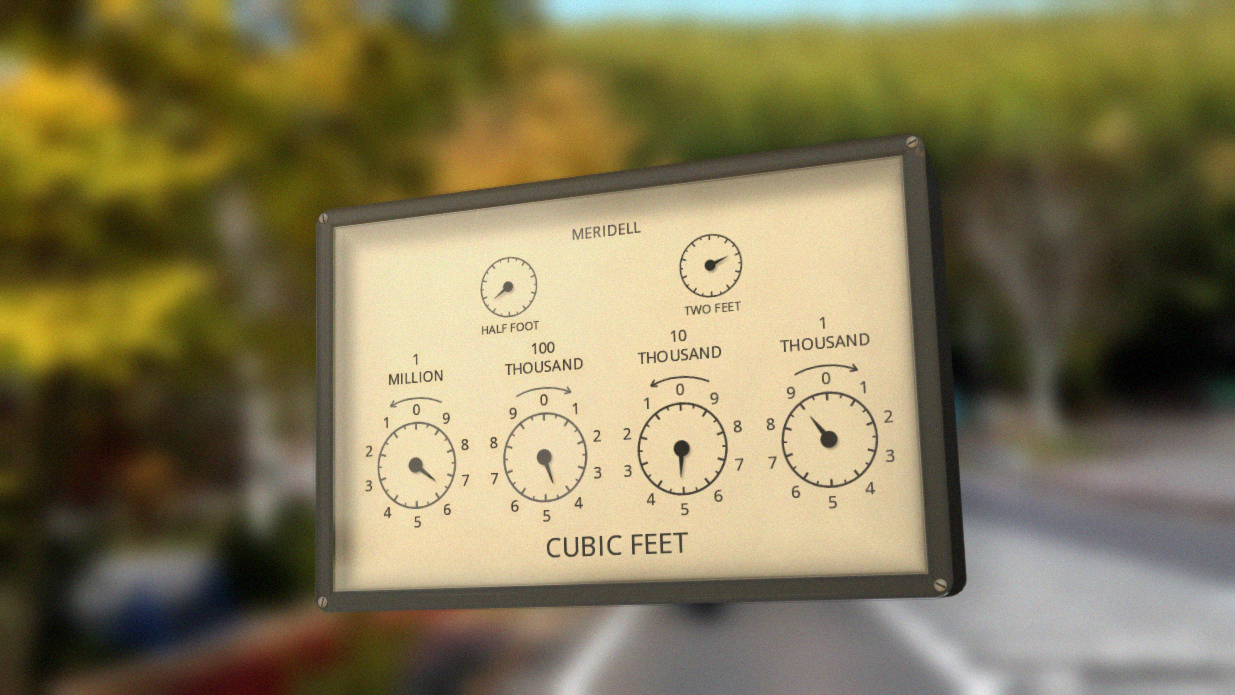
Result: **644900** ft³
